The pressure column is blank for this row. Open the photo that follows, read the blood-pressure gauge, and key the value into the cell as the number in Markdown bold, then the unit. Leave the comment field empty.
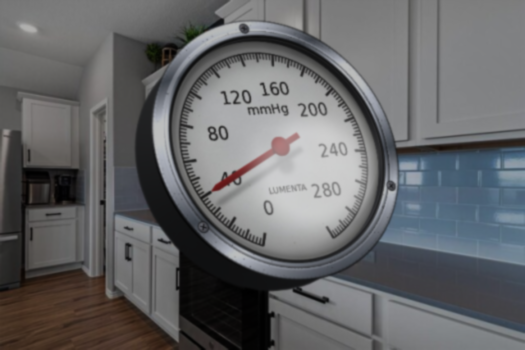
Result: **40** mmHg
